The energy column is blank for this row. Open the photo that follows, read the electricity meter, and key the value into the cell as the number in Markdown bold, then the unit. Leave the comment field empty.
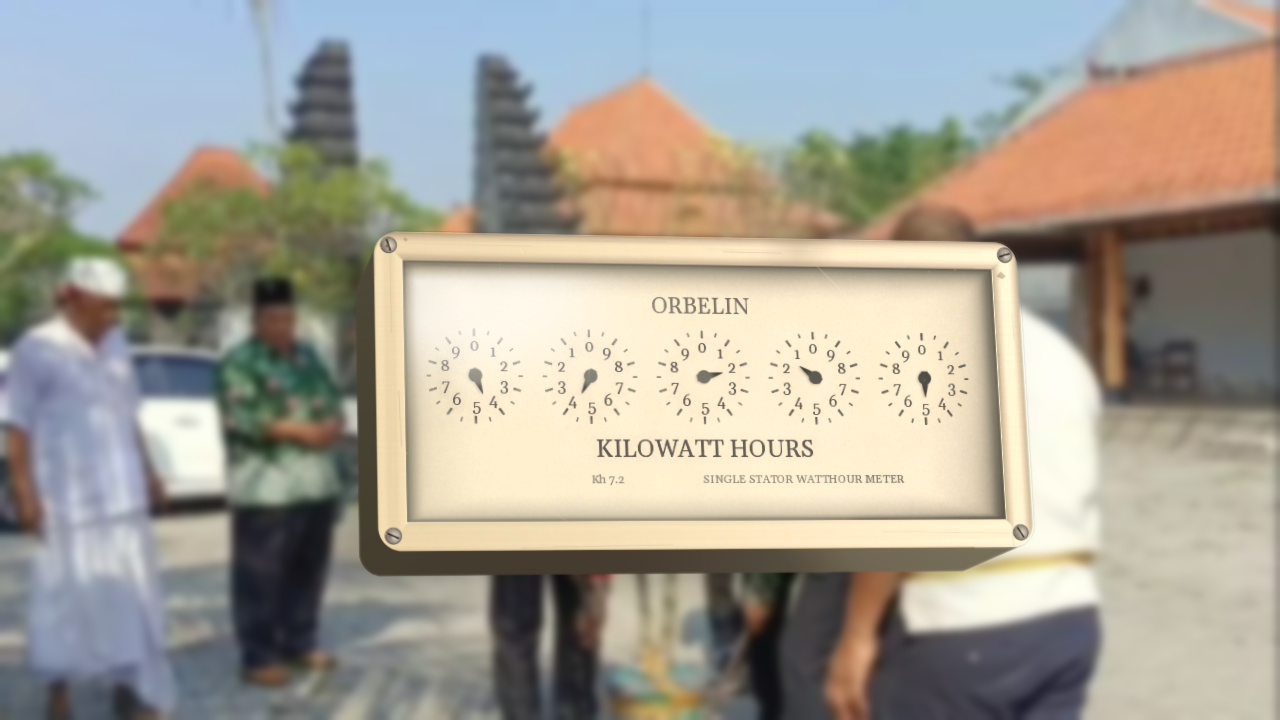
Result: **44215** kWh
